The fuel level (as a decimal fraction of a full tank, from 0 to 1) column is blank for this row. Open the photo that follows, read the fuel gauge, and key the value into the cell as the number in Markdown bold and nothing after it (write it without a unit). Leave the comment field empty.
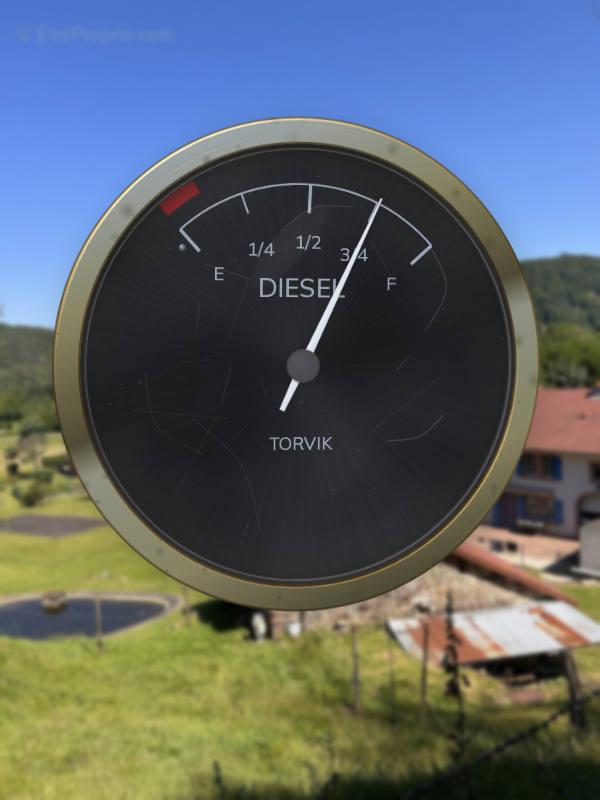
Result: **0.75**
